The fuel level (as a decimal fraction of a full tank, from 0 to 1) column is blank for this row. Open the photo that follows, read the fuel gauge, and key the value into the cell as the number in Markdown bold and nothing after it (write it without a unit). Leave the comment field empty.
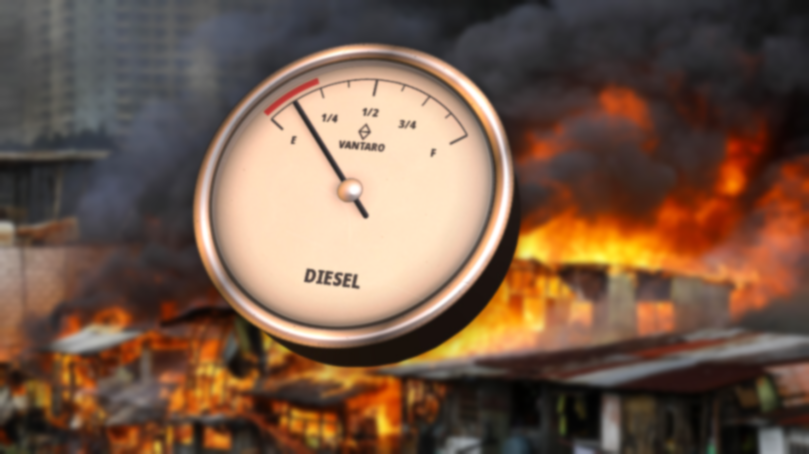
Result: **0.125**
